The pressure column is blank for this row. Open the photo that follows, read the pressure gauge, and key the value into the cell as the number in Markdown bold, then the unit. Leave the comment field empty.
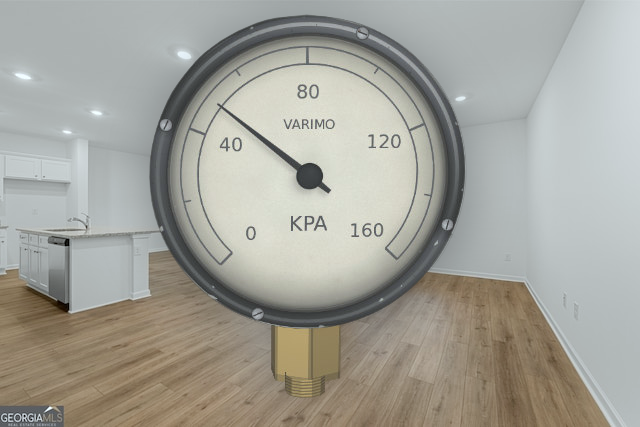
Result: **50** kPa
